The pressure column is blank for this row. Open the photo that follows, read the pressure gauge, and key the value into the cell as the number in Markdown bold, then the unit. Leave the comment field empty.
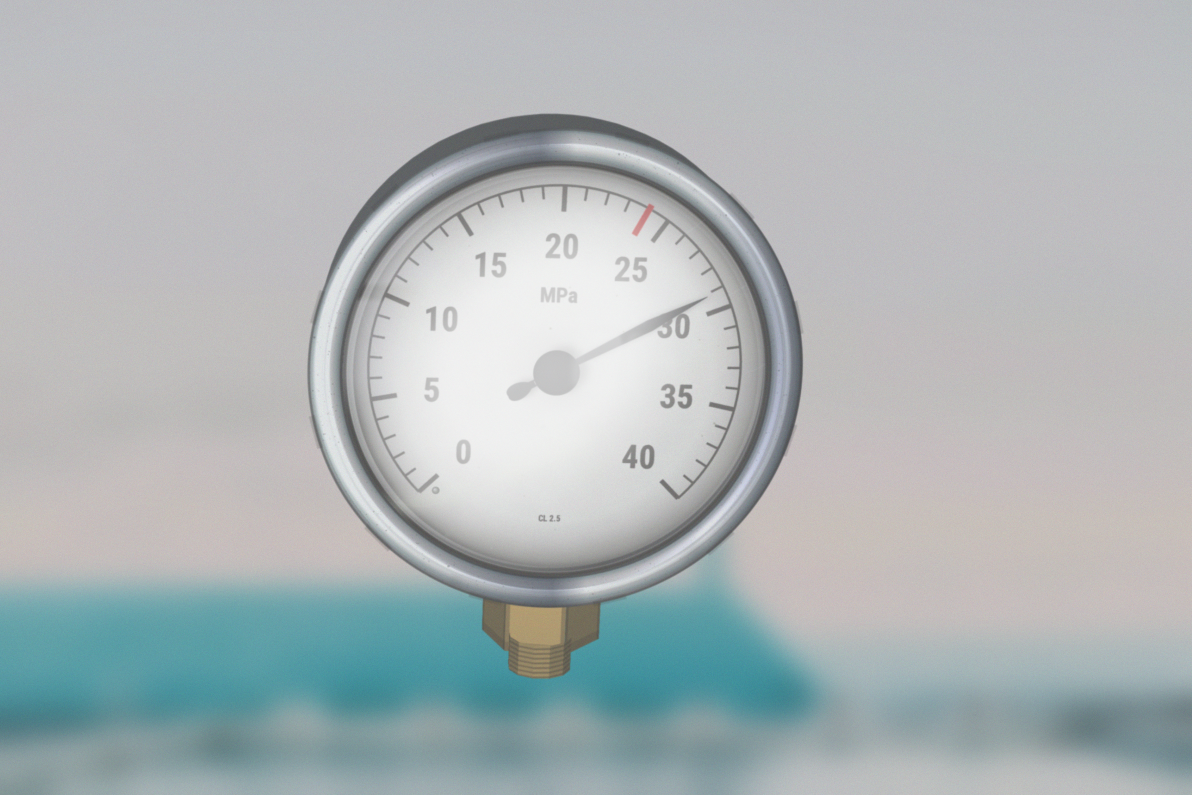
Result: **29** MPa
